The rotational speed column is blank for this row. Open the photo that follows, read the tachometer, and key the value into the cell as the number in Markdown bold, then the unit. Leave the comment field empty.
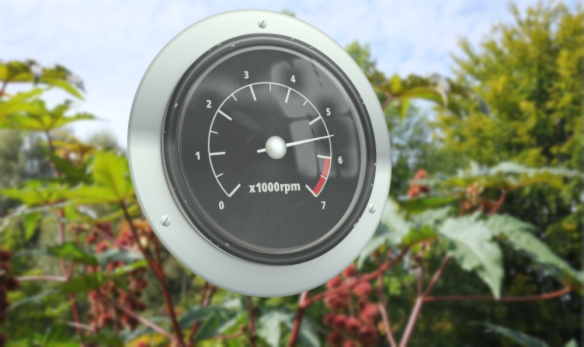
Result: **5500** rpm
